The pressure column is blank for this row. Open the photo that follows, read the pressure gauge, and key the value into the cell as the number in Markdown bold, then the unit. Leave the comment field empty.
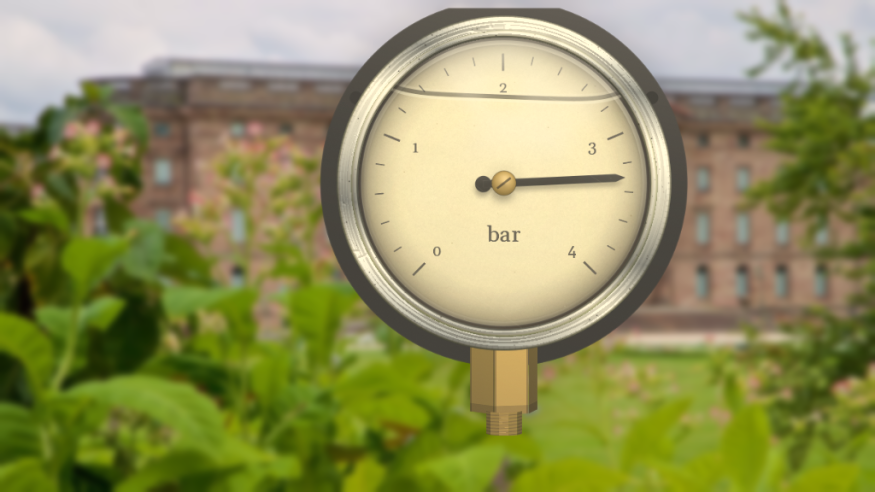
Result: **3.3** bar
